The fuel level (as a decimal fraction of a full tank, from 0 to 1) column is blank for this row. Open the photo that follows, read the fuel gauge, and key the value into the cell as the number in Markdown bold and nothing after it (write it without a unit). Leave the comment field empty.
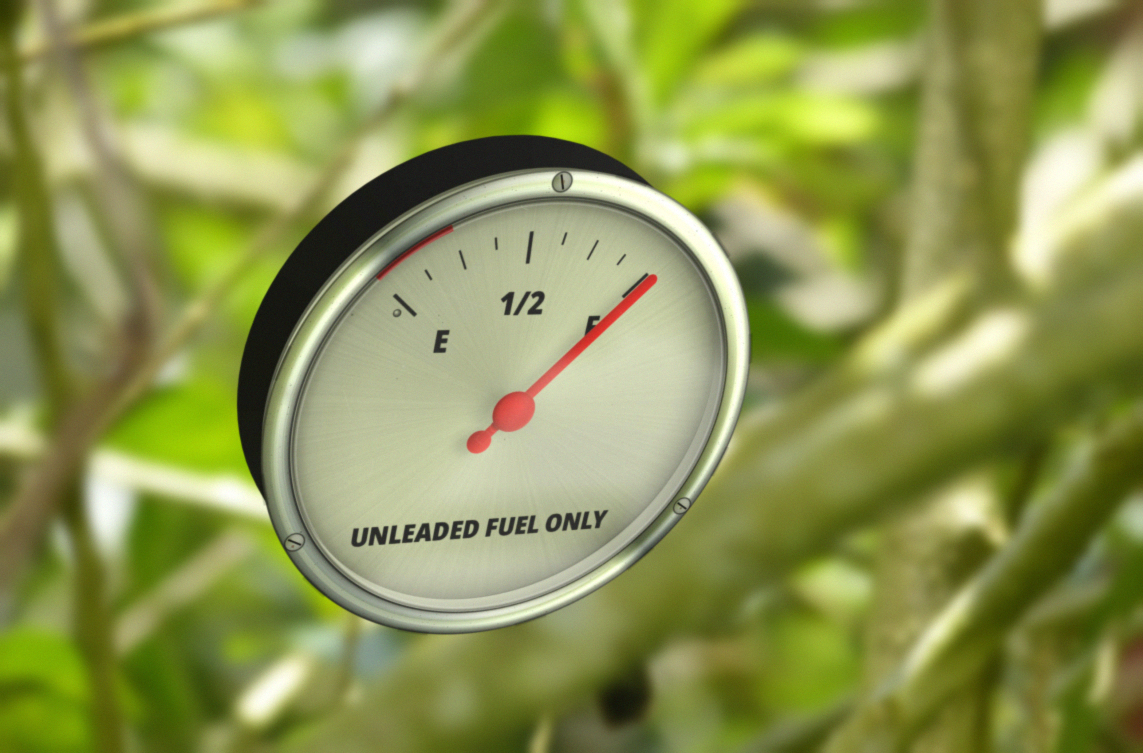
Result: **1**
